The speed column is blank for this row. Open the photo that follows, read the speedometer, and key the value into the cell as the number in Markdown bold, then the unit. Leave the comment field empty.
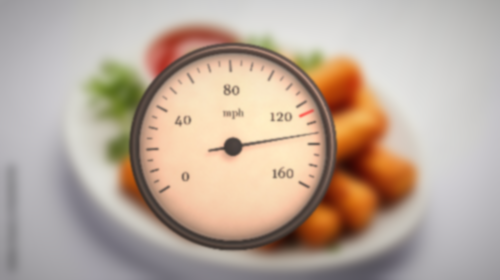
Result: **135** mph
